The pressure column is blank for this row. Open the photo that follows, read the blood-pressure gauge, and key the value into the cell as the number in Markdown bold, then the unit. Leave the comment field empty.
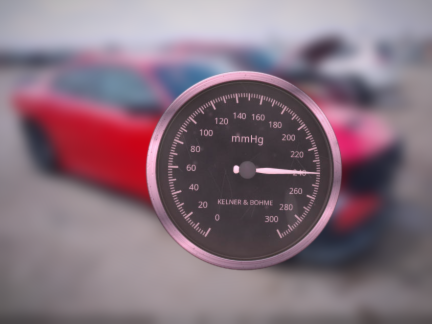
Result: **240** mmHg
